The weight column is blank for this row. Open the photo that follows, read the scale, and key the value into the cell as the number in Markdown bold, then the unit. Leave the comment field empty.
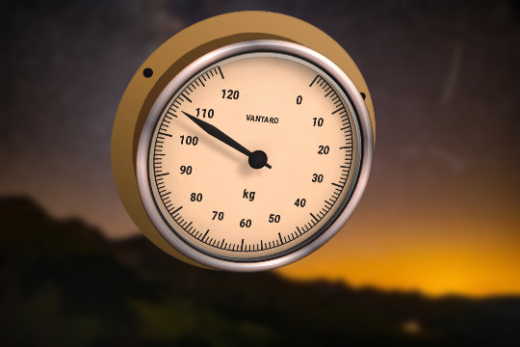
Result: **107** kg
